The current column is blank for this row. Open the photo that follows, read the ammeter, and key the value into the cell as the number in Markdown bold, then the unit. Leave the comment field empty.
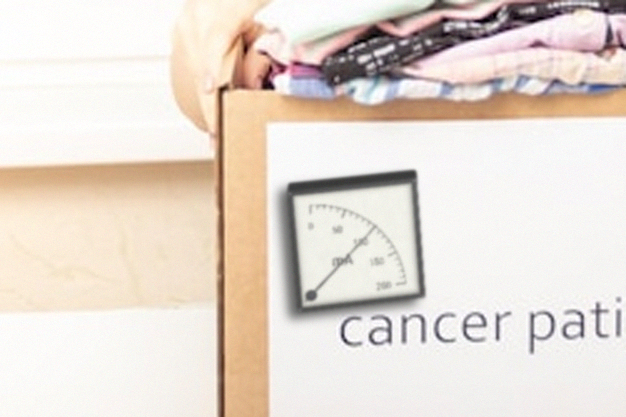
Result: **100** mA
